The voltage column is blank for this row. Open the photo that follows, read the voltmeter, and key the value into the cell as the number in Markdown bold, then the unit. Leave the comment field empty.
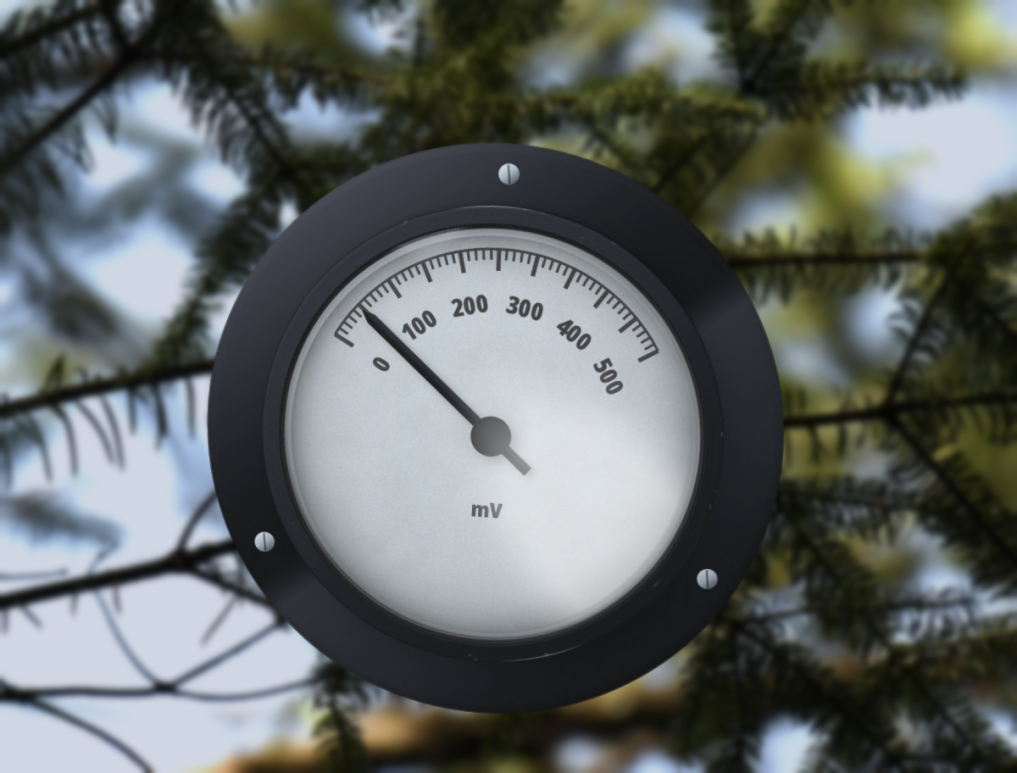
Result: **50** mV
